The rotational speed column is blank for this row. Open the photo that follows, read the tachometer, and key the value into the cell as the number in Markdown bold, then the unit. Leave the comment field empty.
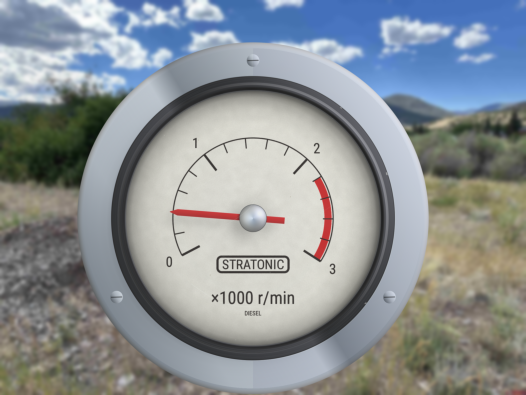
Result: **400** rpm
